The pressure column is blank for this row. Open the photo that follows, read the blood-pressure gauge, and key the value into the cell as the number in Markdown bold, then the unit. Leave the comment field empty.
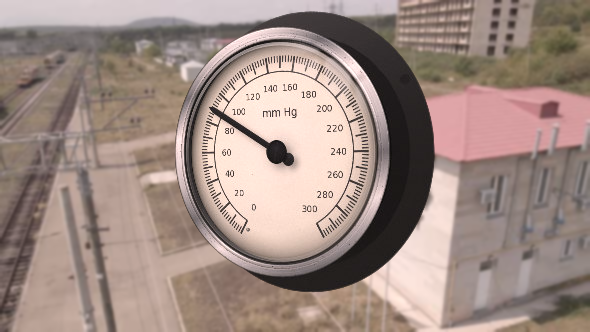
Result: **90** mmHg
